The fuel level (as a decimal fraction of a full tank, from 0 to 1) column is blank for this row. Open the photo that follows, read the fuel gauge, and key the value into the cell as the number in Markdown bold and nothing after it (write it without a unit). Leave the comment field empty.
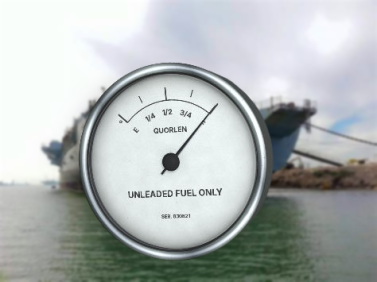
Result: **1**
